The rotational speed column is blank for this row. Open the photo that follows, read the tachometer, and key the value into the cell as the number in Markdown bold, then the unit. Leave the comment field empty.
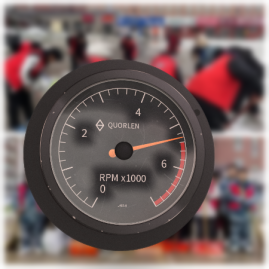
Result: **5300** rpm
